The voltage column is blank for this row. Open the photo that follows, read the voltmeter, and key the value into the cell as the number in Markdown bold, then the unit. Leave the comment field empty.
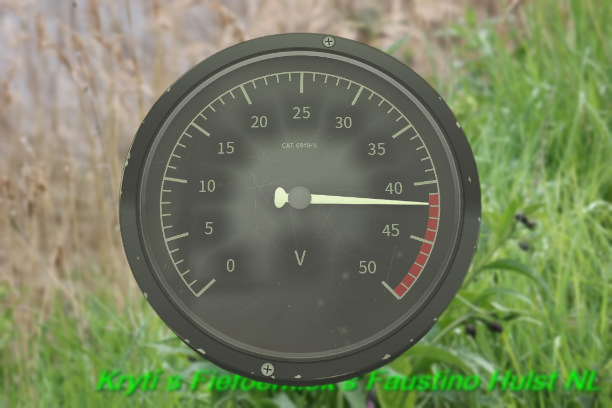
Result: **42** V
